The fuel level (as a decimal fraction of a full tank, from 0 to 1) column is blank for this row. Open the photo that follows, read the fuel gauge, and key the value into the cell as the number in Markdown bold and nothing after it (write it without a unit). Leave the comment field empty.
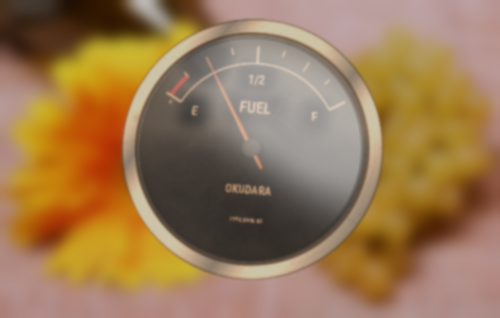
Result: **0.25**
